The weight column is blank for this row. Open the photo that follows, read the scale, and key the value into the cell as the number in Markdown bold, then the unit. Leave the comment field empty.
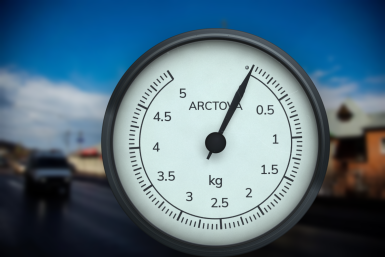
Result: **0** kg
